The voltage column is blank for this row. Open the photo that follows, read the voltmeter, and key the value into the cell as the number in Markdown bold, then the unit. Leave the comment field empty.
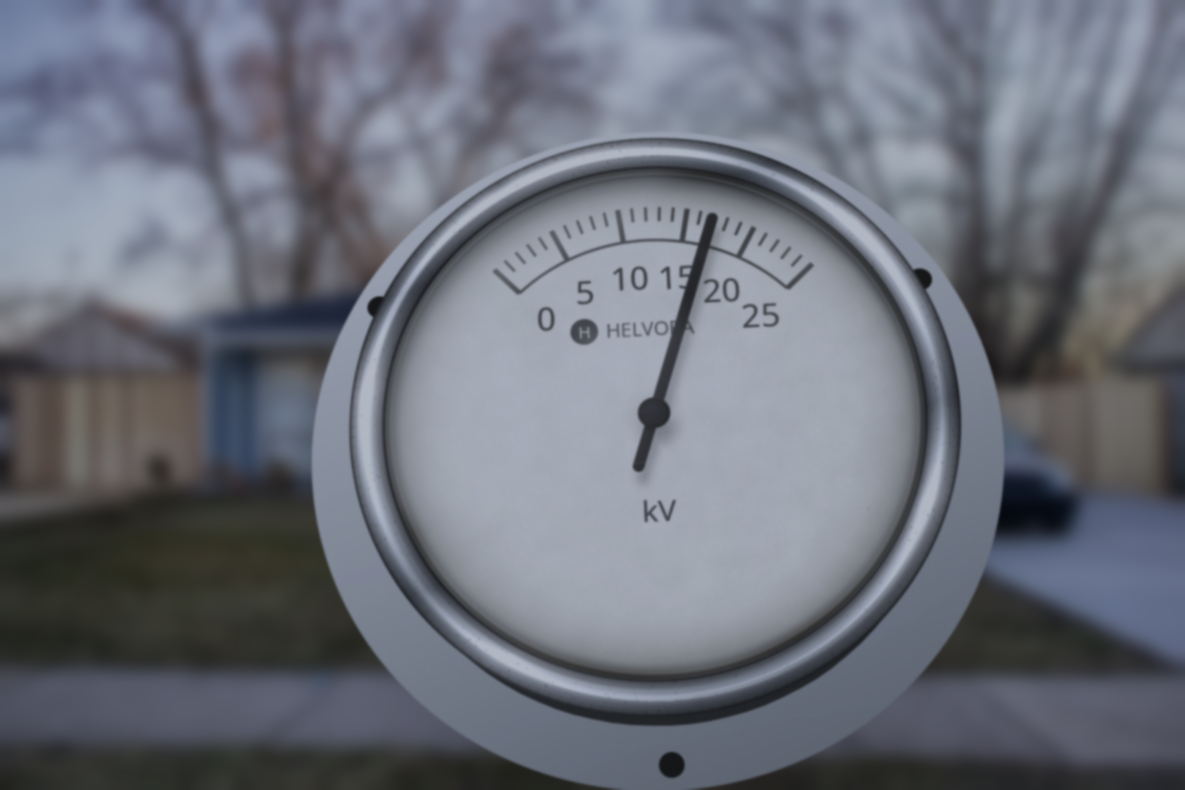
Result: **17** kV
